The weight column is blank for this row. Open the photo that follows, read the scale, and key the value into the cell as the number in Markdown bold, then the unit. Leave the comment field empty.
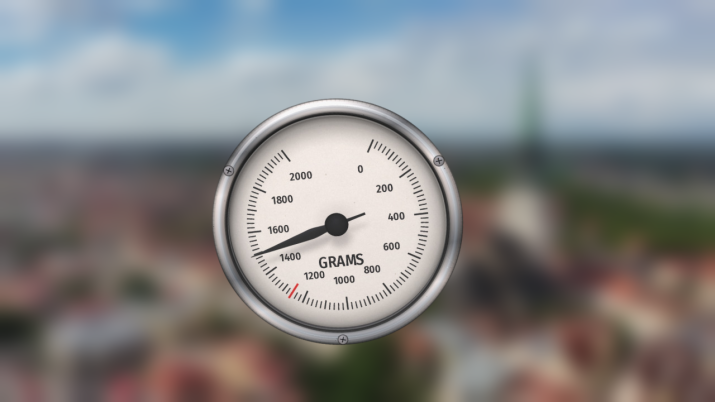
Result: **1500** g
